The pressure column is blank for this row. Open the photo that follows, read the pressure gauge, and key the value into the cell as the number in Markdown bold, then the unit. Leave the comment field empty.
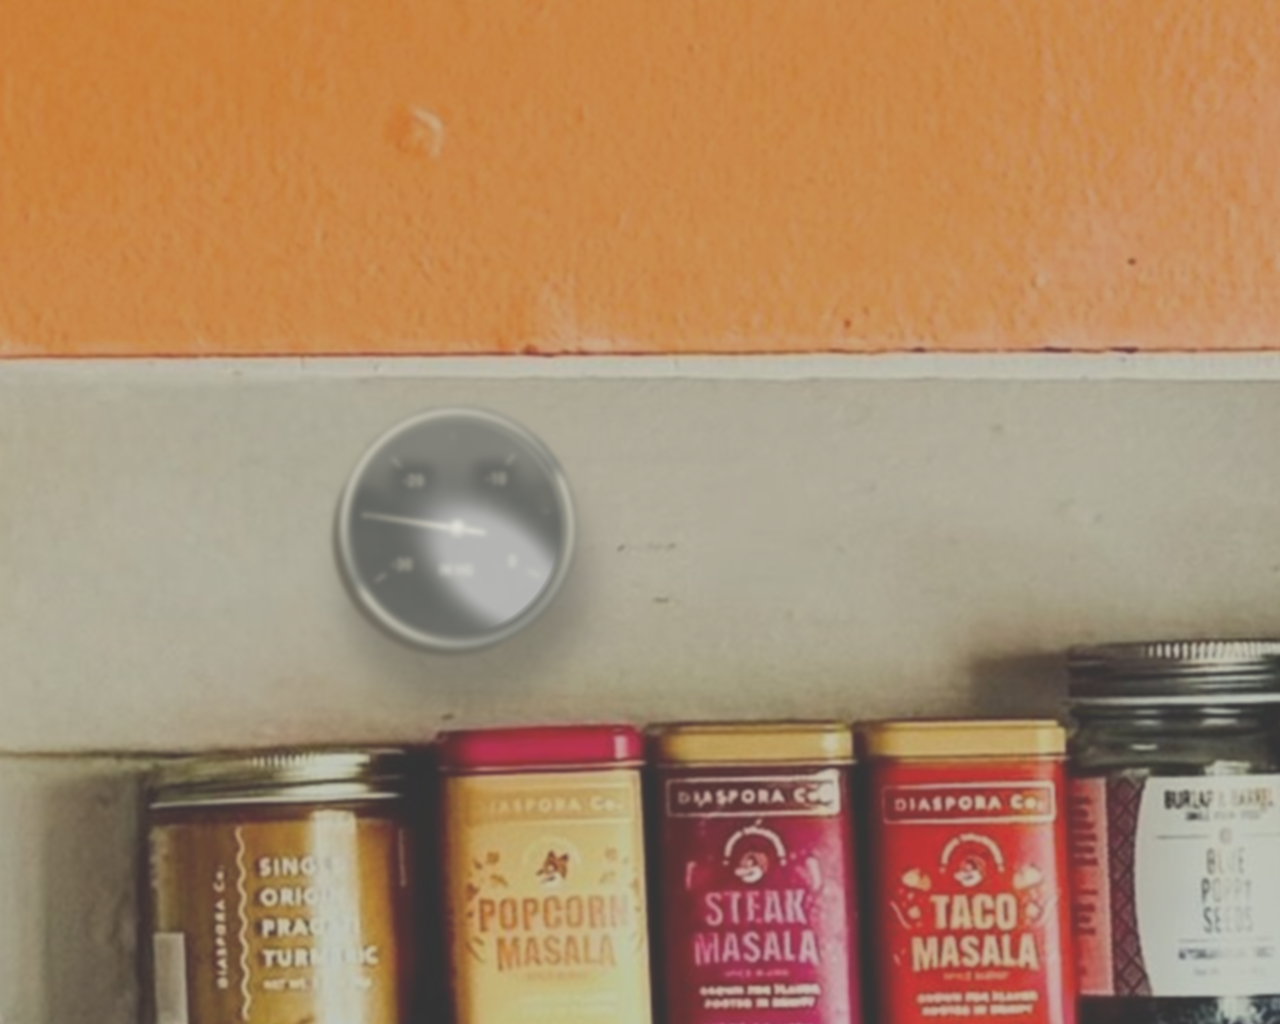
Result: **-25** inHg
